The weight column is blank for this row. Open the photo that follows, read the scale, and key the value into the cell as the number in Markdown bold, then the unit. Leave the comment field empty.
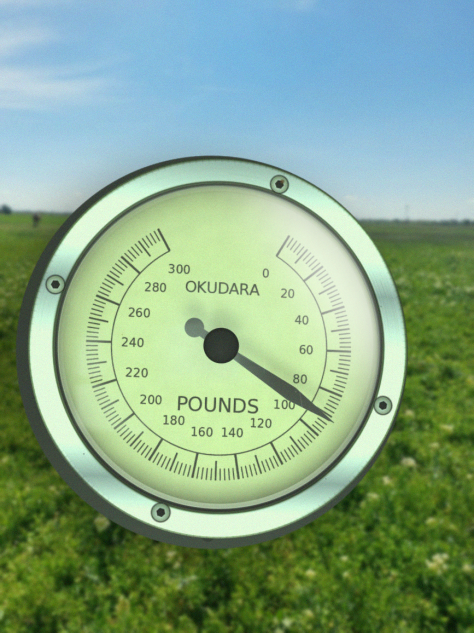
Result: **92** lb
